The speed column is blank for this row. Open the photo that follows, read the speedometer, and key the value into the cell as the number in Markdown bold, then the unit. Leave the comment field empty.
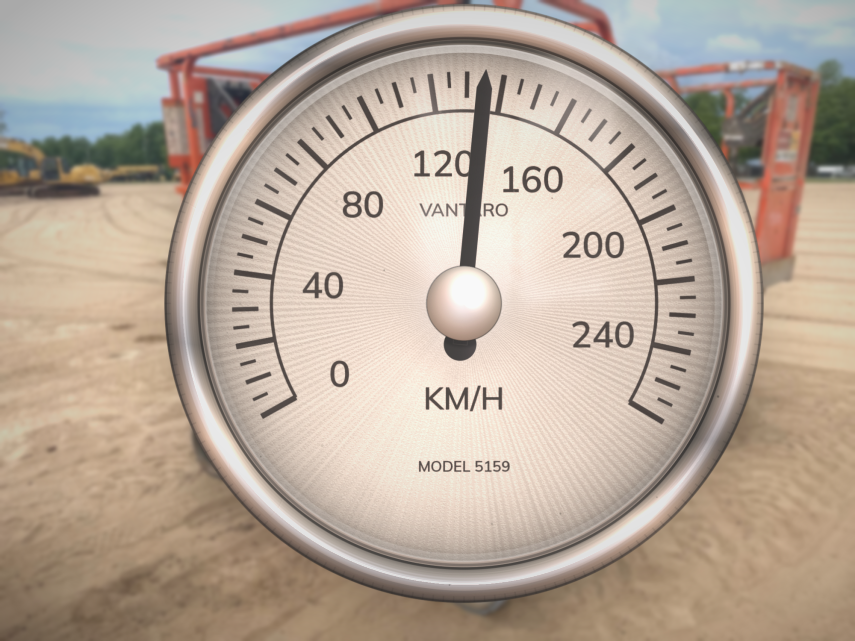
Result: **135** km/h
